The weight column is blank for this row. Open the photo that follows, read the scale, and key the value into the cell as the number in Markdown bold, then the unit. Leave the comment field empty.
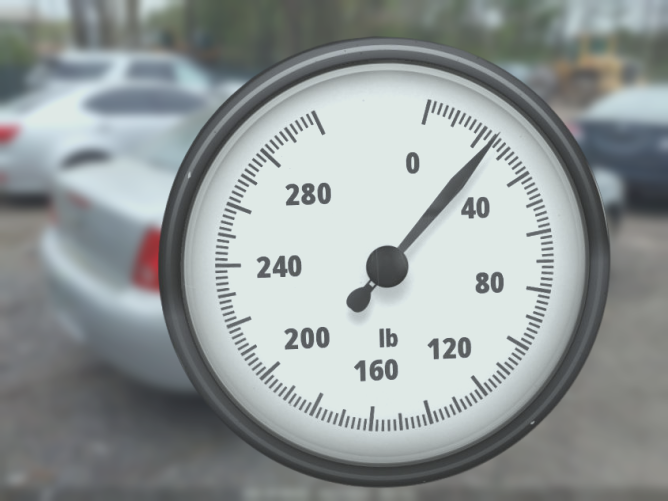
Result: **24** lb
